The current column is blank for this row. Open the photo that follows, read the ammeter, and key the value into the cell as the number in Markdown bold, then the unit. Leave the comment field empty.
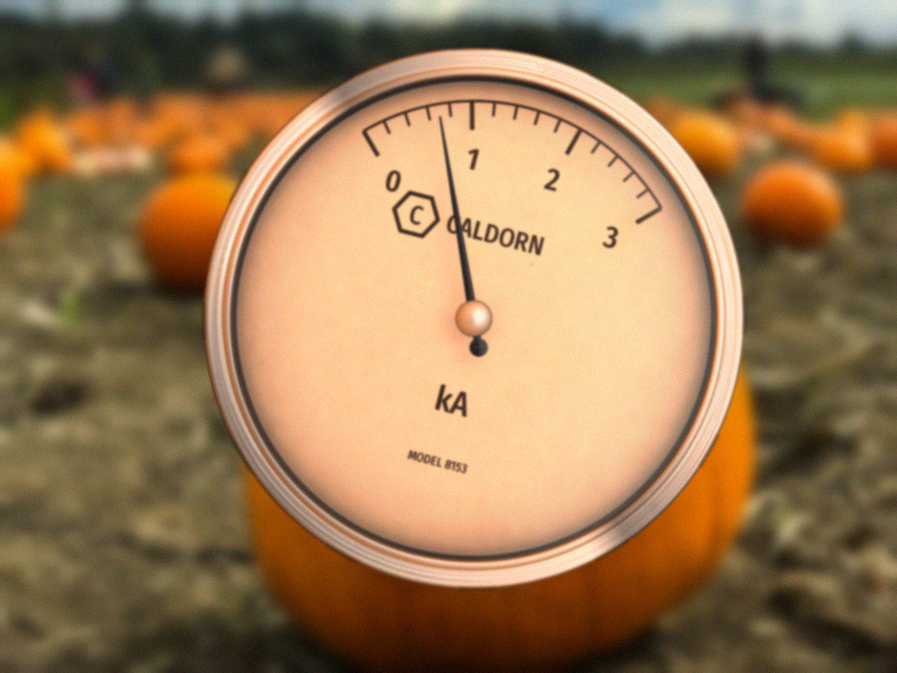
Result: **0.7** kA
